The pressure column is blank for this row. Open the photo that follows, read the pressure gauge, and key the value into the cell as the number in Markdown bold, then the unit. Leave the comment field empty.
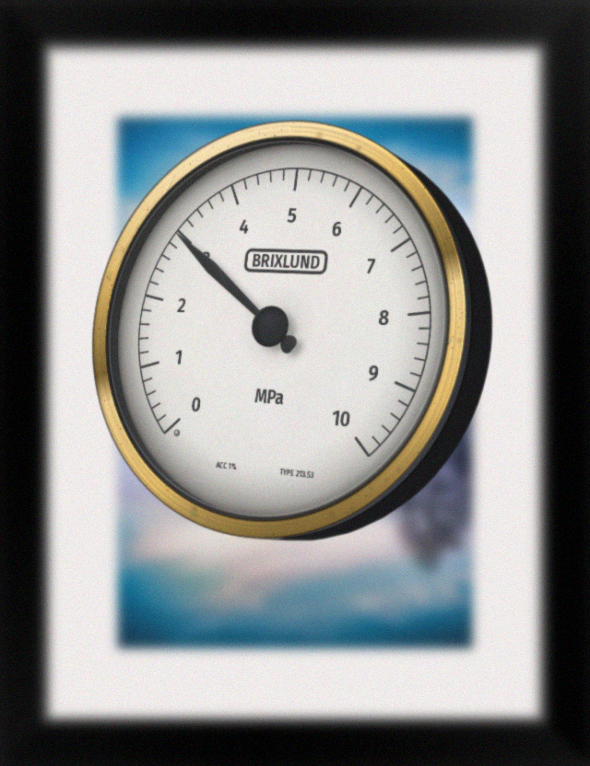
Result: **3** MPa
